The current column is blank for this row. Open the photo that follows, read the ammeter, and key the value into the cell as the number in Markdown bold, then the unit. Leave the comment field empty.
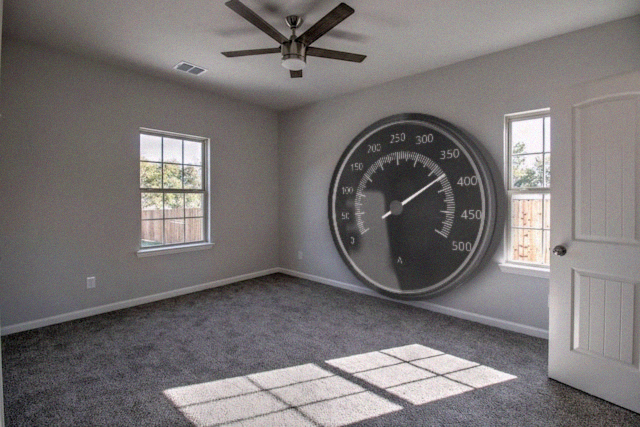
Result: **375** A
